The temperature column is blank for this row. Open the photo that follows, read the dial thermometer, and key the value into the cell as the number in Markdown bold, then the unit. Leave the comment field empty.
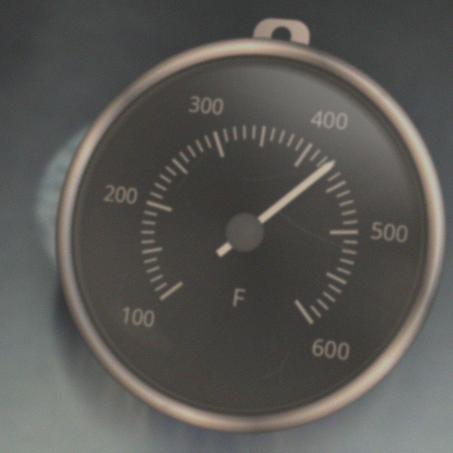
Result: **430** °F
